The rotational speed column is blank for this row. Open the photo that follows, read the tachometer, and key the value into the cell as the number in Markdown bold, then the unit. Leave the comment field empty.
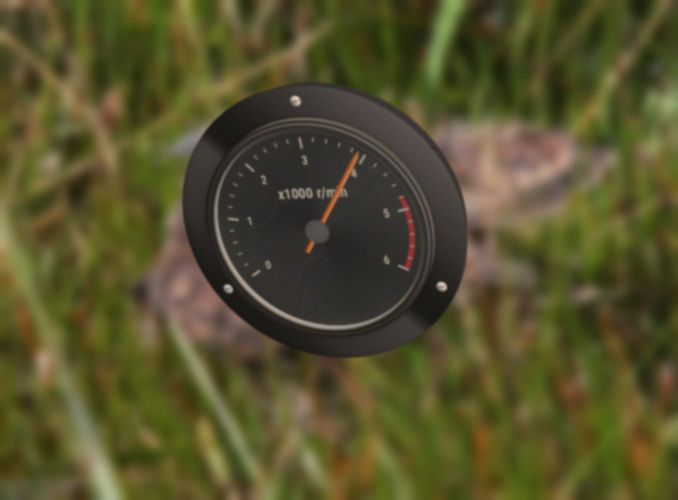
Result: **3900** rpm
